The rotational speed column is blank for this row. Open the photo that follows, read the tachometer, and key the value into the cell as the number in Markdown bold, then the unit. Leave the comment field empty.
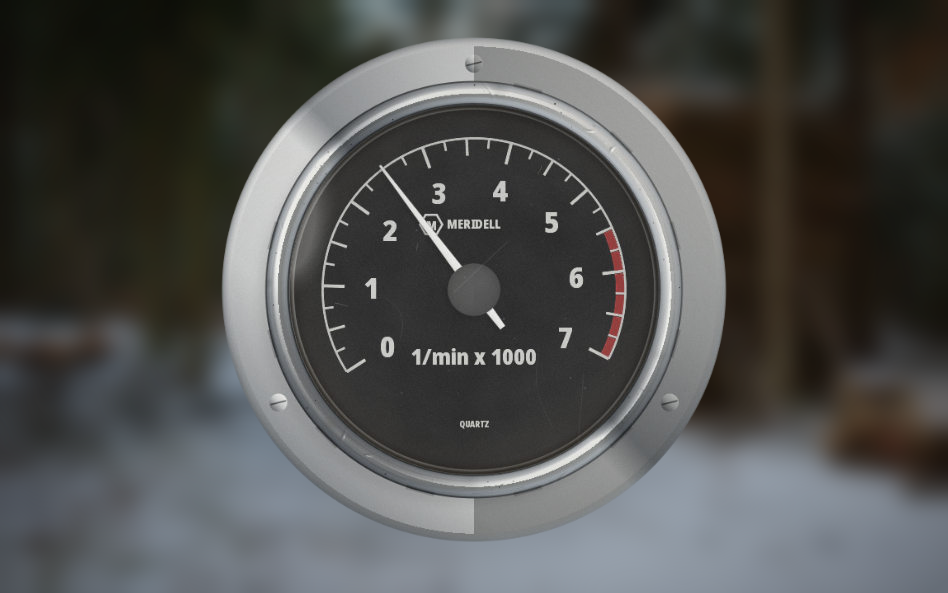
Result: **2500** rpm
